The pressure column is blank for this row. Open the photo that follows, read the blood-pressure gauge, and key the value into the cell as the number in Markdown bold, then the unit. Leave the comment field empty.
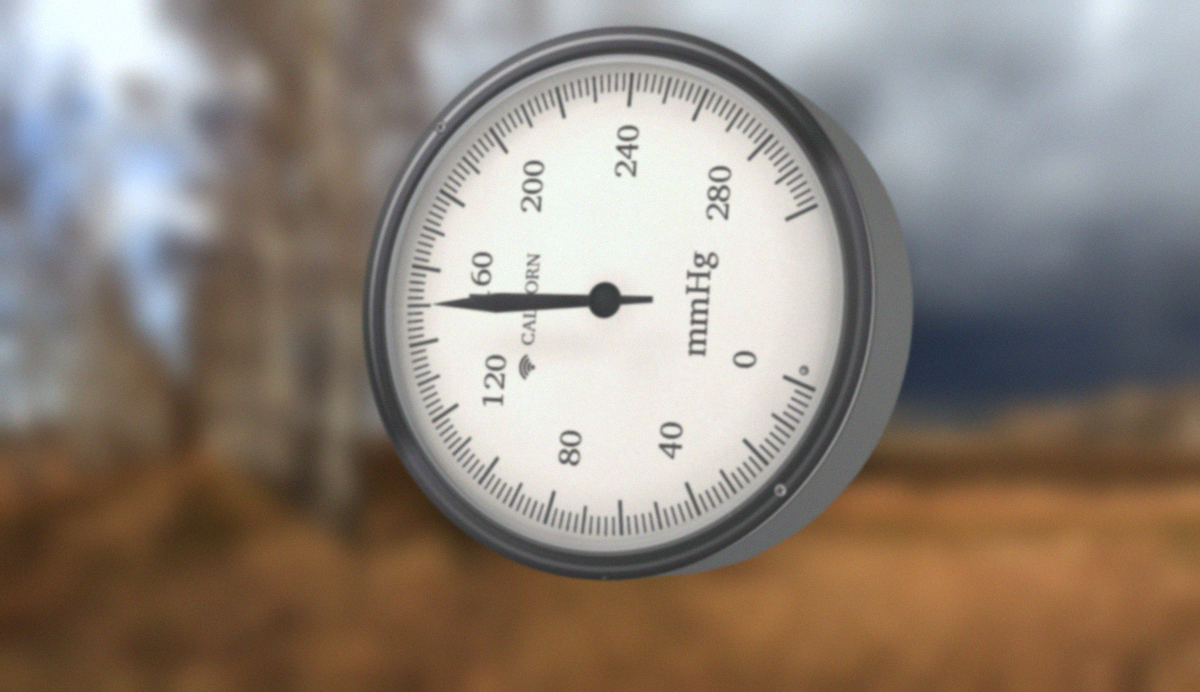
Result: **150** mmHg
